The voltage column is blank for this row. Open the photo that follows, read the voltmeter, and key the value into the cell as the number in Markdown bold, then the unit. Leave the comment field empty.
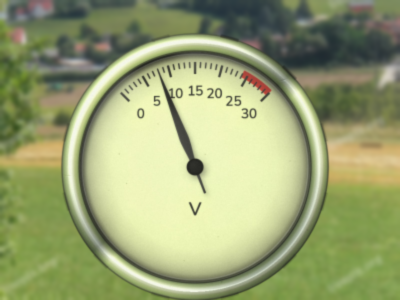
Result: **8** V
